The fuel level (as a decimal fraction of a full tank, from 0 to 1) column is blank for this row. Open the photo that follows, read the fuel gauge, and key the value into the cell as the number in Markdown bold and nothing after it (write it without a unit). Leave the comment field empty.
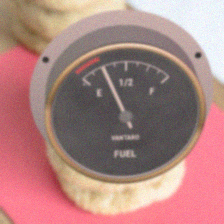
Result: **0.25**
